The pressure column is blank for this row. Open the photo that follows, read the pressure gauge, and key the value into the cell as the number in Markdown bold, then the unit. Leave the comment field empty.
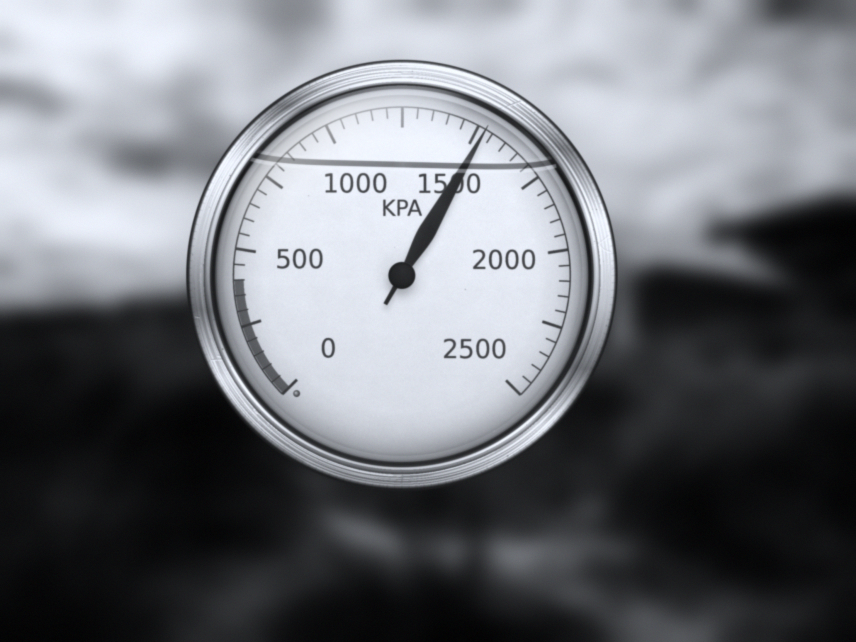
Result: **1525** kPa
